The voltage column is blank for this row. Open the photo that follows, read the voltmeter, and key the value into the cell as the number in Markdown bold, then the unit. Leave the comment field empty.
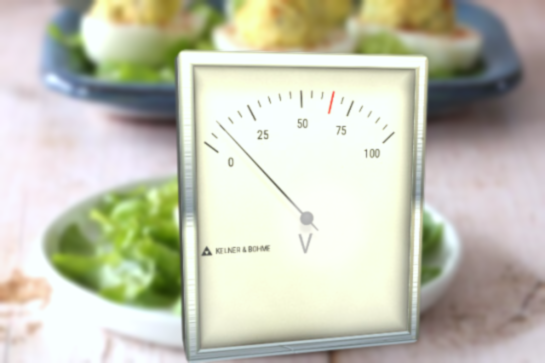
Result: **10** V
